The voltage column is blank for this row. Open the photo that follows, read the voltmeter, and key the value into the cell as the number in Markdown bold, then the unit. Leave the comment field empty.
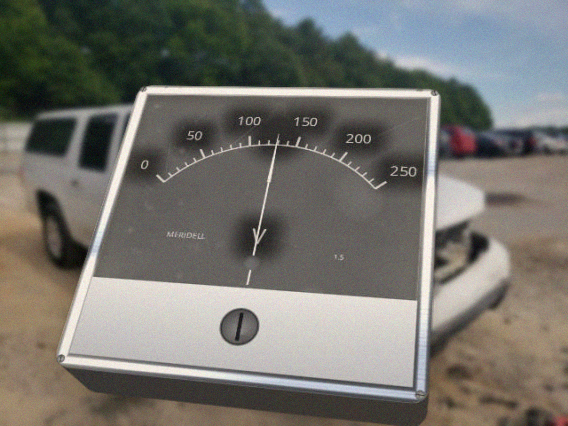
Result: **130** V
